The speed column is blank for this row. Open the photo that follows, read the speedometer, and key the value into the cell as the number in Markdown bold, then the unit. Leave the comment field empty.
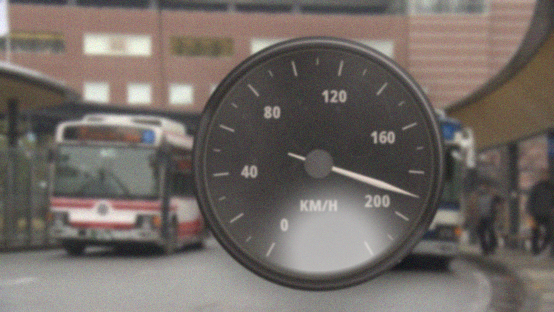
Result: **190** km/h
